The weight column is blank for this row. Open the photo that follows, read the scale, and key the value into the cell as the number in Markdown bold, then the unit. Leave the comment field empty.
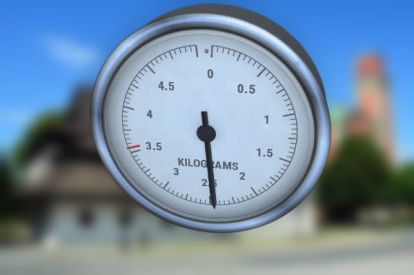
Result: **2.45** kg
